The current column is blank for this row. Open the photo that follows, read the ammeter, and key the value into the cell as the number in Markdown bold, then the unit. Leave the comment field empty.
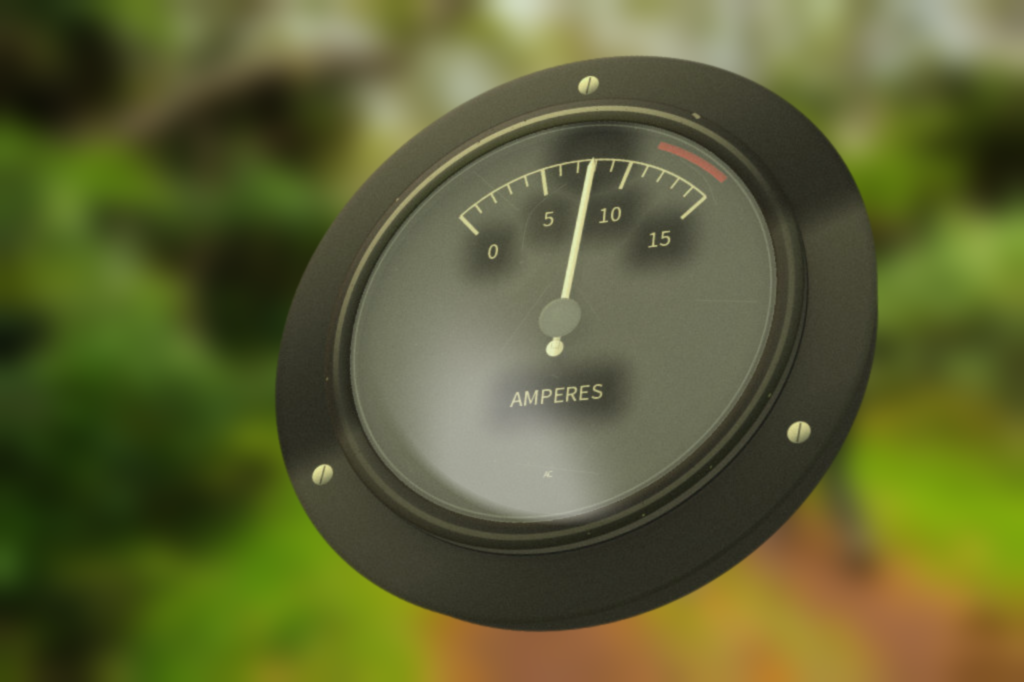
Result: **8** A
